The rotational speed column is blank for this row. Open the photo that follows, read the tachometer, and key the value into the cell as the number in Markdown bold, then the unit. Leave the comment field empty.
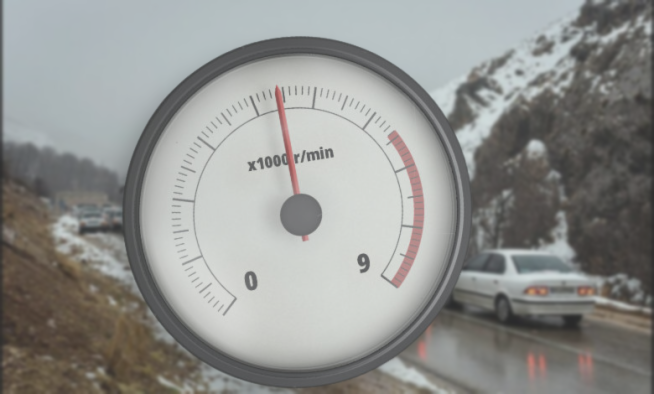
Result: **4400** rpm
